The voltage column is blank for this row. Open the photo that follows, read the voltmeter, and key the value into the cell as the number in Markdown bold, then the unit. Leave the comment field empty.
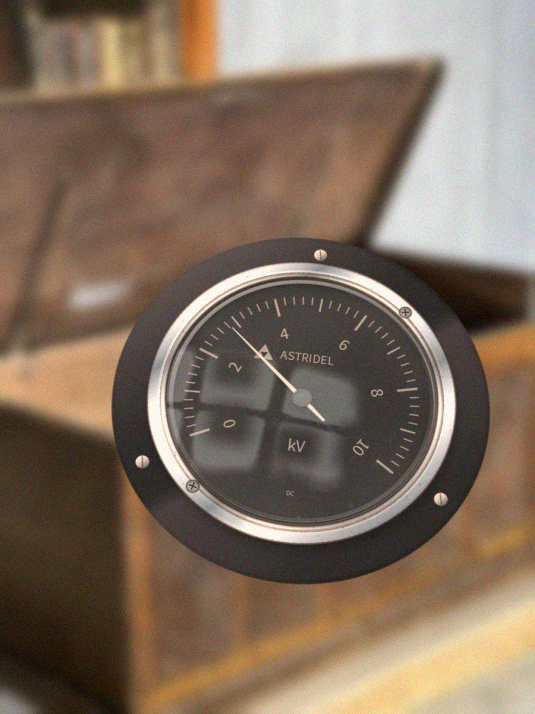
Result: **2.8** kV
